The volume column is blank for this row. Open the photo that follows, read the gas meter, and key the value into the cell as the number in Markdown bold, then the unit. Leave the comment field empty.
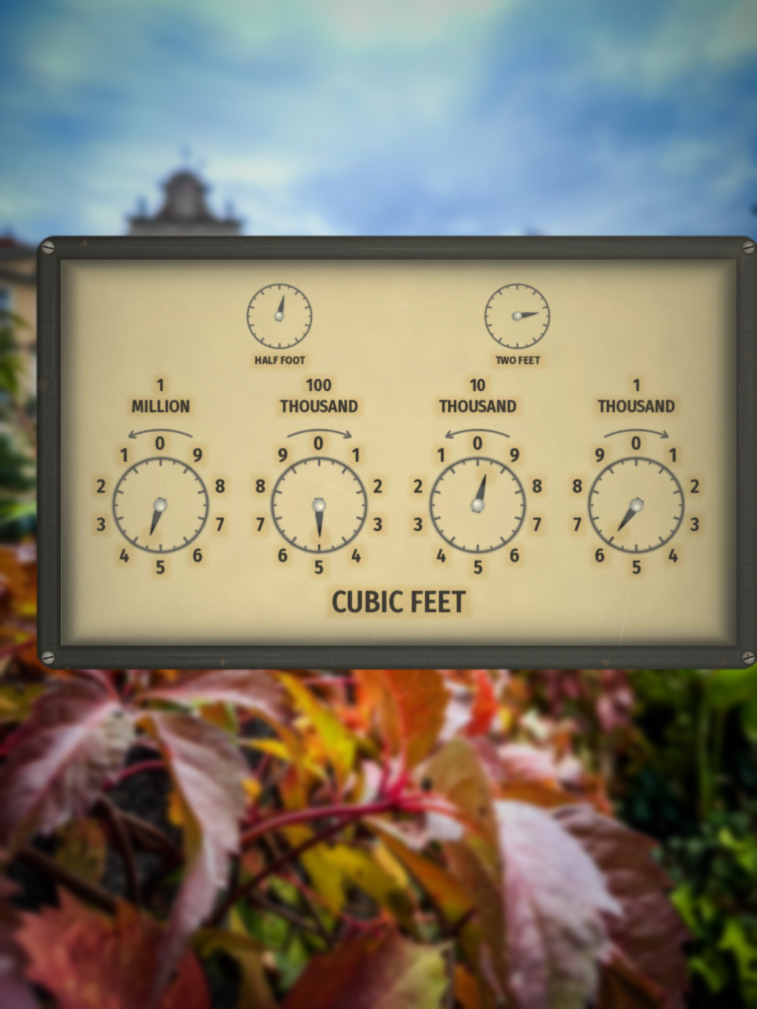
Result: **449600** ft³
